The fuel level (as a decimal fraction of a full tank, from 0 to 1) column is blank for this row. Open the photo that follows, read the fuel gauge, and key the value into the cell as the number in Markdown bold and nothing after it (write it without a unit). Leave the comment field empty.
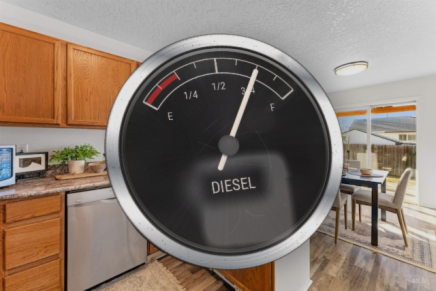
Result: **0.75**
